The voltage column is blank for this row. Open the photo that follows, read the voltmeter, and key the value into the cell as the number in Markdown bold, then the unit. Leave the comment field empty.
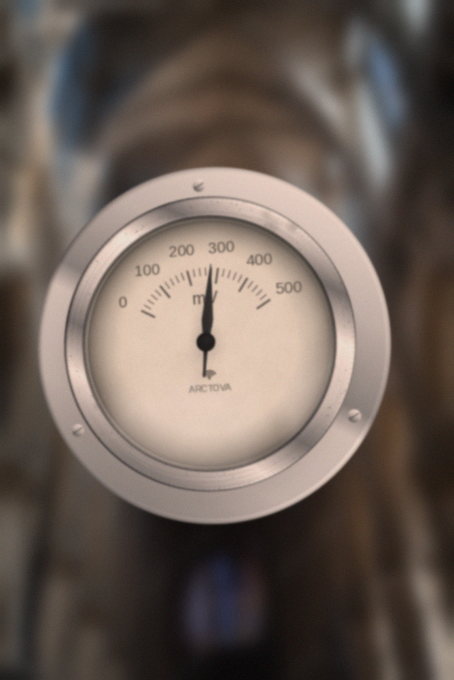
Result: **280** mV
